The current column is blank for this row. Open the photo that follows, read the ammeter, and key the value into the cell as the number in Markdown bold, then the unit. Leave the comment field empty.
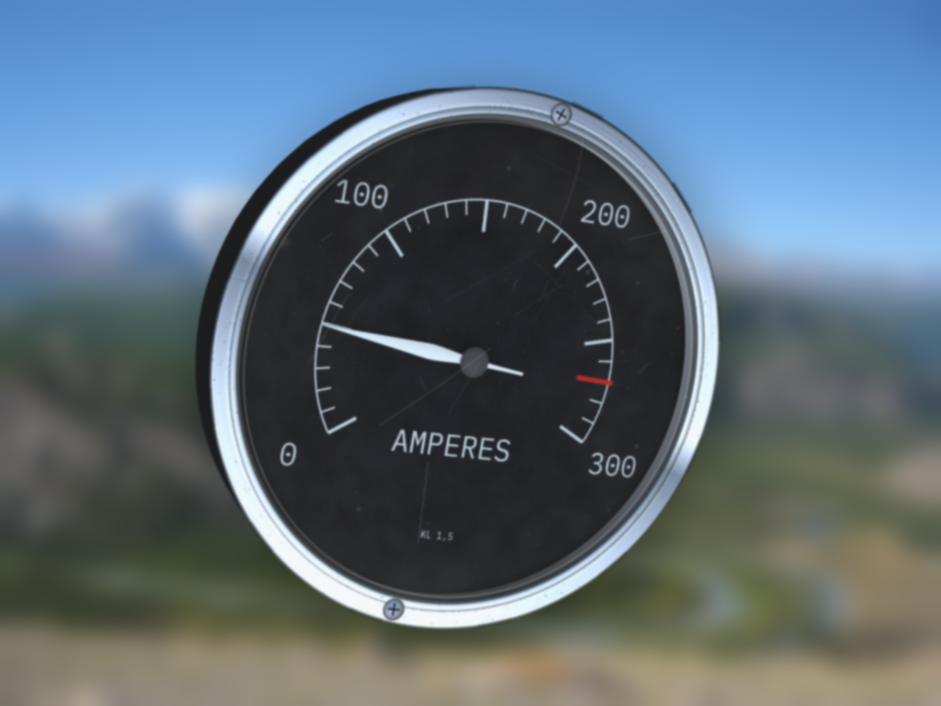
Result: **50** A
